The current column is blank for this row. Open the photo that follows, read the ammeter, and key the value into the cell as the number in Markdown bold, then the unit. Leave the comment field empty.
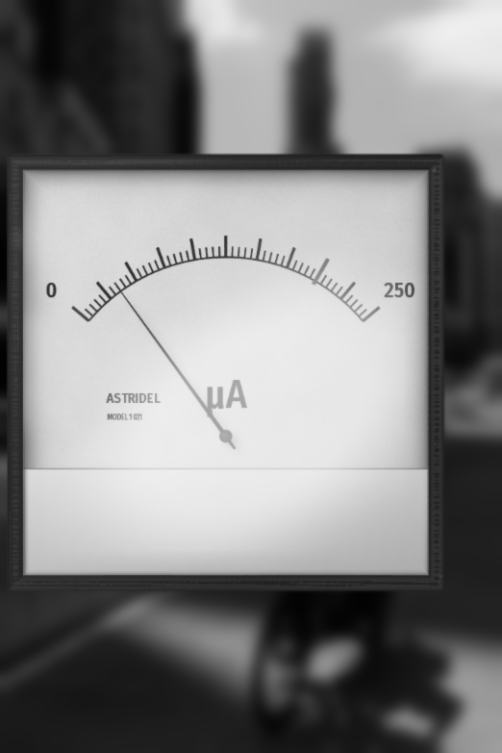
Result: **35** µA
